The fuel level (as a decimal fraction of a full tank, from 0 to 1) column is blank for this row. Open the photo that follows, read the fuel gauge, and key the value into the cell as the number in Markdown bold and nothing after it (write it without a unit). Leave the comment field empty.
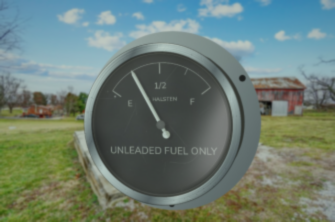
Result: **0.25**
